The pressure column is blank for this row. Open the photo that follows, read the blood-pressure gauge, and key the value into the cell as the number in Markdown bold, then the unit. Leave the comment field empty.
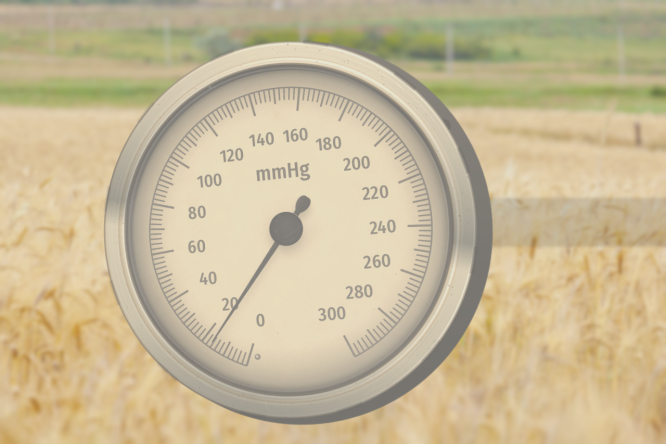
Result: **16** mmHg
